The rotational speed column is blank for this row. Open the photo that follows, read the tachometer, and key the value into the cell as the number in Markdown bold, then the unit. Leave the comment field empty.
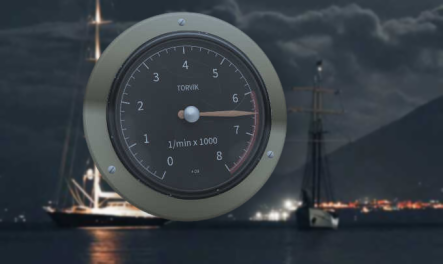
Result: **6500** rpm
